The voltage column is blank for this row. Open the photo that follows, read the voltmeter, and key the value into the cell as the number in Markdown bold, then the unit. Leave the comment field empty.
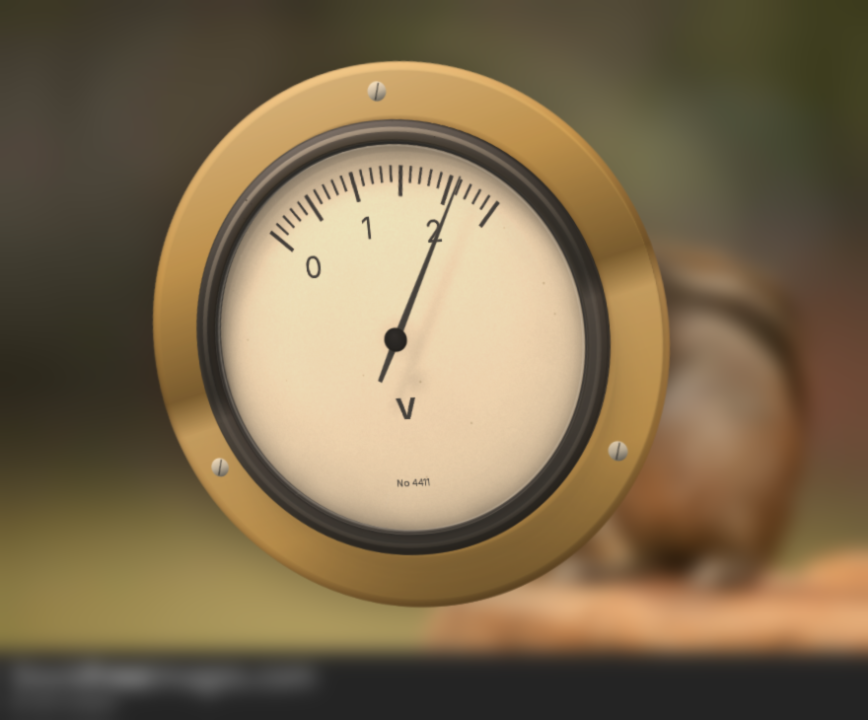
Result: **2.1** V
